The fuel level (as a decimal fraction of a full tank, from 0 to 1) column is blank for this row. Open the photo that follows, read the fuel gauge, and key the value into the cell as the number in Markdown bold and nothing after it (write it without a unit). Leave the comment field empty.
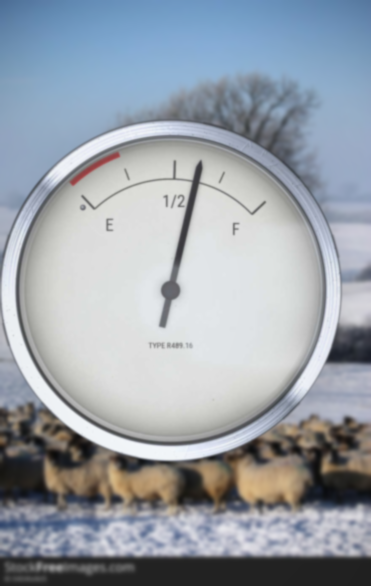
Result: **0.625**
